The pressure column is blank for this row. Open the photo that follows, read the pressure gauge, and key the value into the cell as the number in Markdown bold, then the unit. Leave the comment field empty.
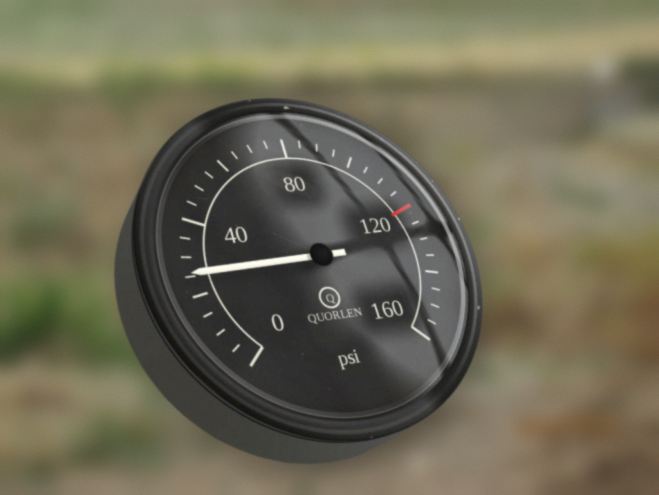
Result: **25** psi
